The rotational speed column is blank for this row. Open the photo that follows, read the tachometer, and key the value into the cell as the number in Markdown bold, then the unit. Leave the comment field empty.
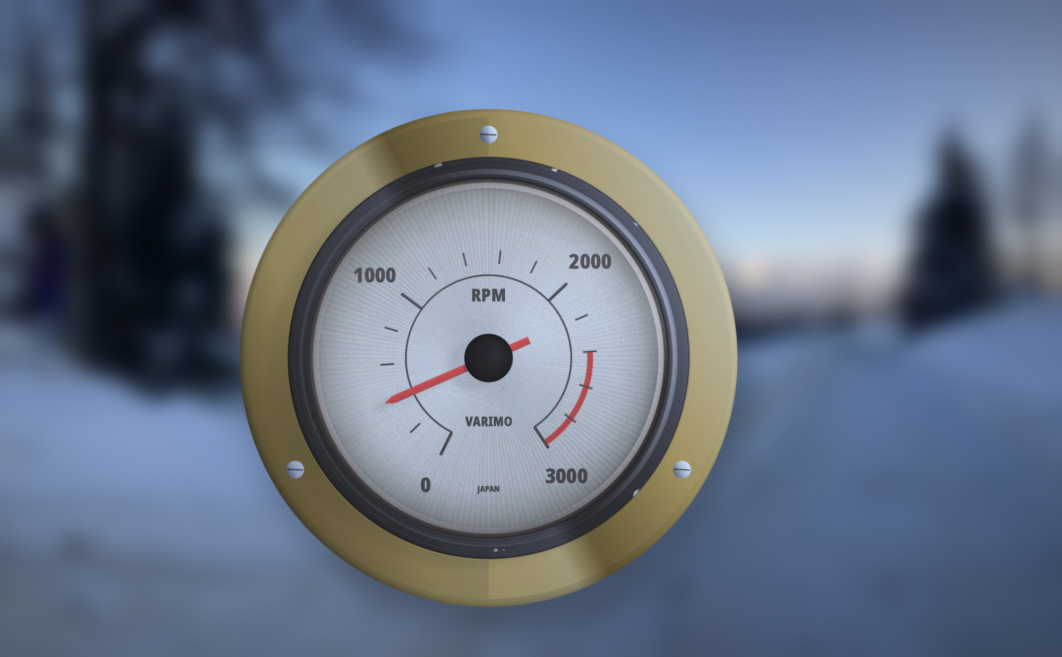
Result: **400** rpm
